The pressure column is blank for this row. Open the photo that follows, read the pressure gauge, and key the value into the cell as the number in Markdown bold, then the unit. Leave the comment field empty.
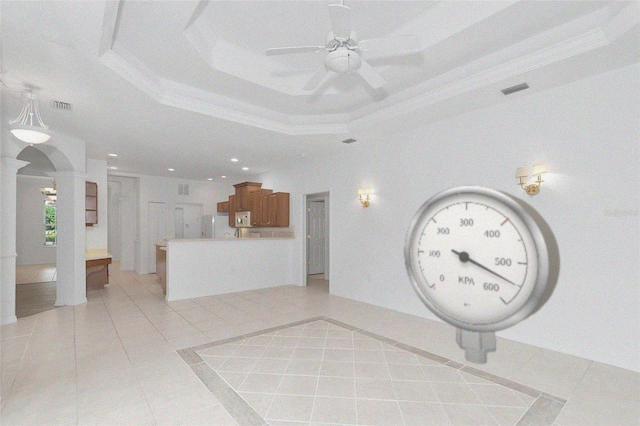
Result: **550** kPa
